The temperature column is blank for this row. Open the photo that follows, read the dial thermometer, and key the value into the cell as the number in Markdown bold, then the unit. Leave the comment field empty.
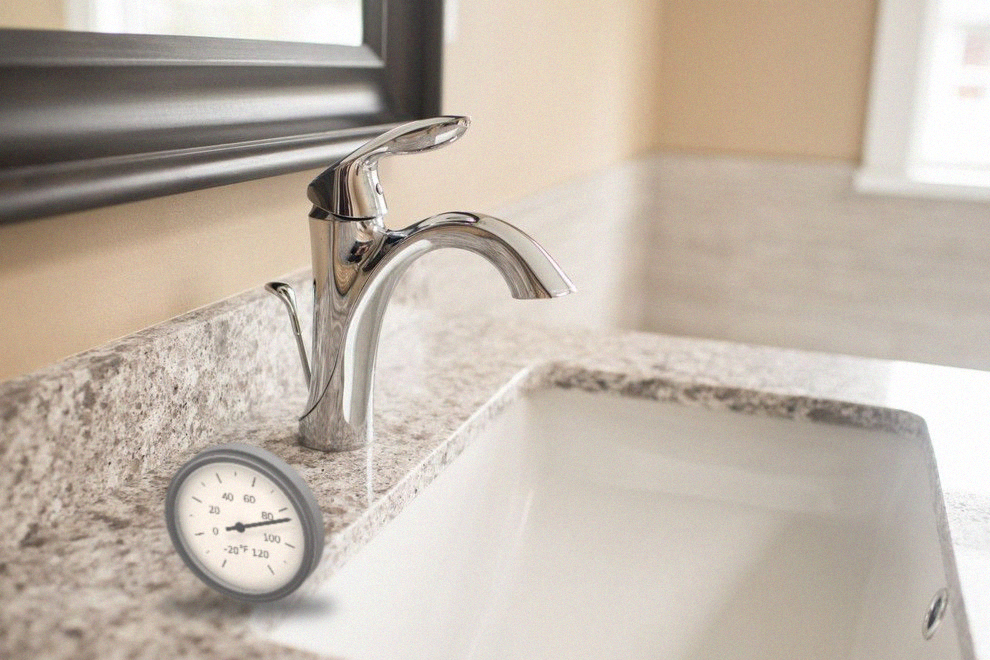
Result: **85** °F
